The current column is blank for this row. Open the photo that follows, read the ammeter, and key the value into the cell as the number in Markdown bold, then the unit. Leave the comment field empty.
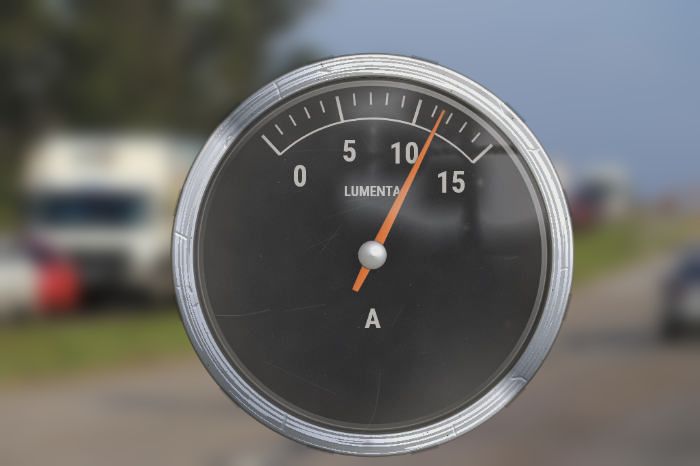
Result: **11.5** A
